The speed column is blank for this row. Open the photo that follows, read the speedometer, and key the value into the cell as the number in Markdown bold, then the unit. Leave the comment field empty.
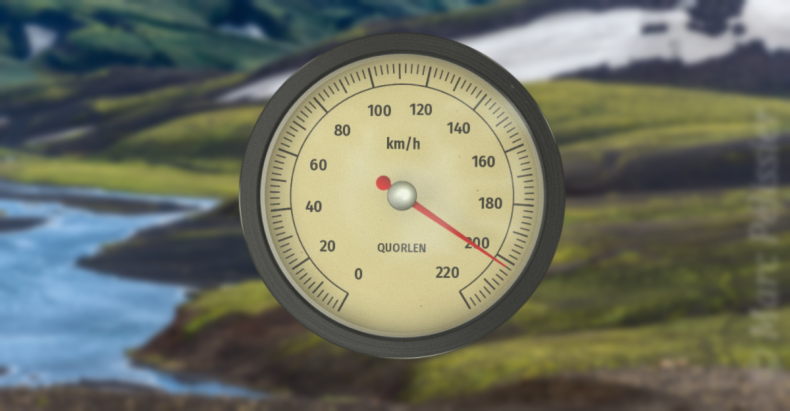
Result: **202** km/h
